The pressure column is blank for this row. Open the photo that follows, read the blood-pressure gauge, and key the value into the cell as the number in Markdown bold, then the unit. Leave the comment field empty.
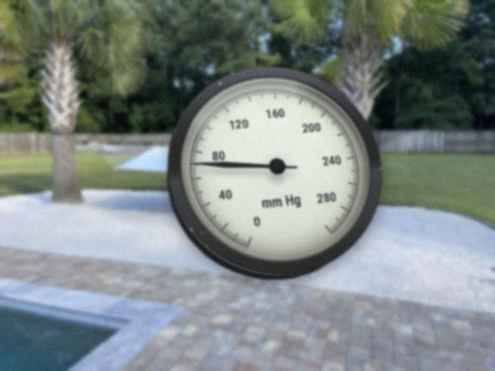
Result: **70** mmHg
